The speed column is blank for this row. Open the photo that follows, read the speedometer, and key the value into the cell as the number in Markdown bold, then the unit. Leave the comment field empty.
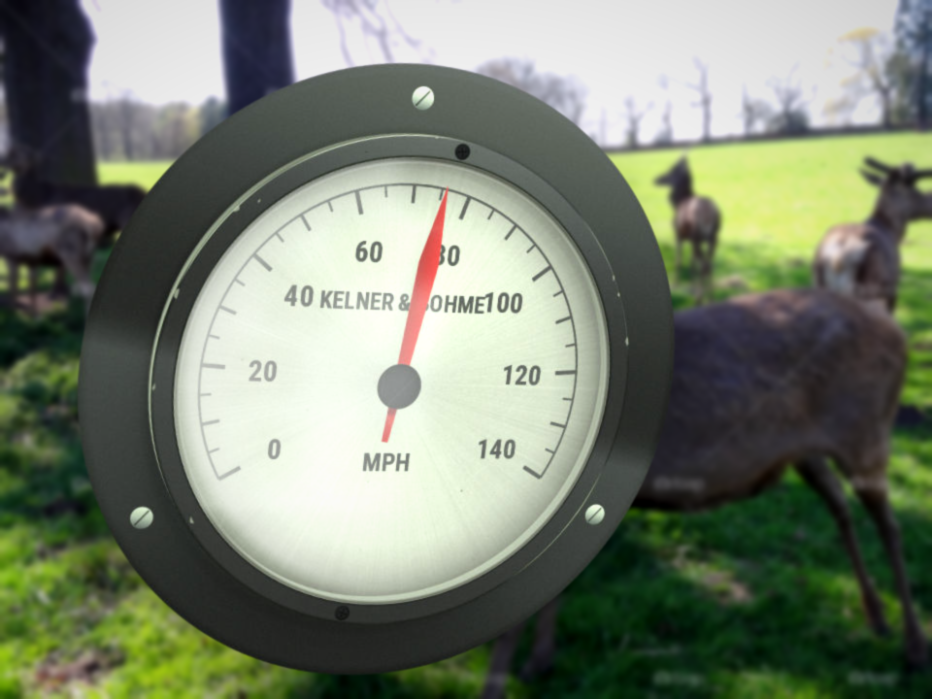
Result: **75** mph
